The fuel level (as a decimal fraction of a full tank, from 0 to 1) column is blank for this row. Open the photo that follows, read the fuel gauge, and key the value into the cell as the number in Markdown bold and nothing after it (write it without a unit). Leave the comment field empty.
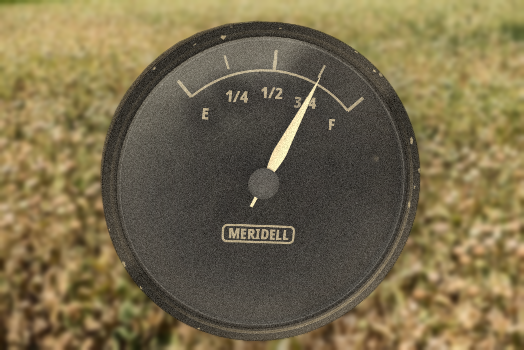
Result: **0.75**
